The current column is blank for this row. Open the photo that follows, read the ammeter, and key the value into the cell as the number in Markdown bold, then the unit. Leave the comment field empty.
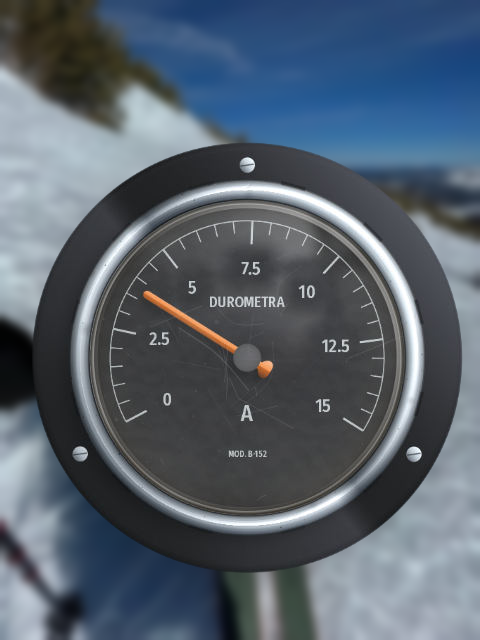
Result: **3.75** A
